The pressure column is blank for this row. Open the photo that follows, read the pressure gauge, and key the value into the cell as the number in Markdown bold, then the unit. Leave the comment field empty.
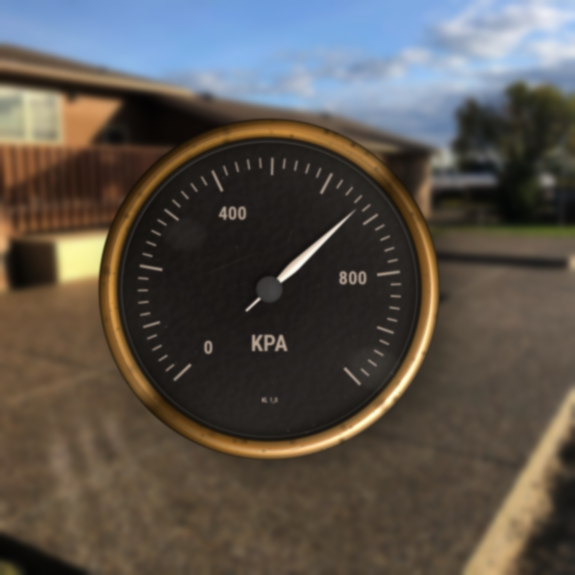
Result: **670** kPa
